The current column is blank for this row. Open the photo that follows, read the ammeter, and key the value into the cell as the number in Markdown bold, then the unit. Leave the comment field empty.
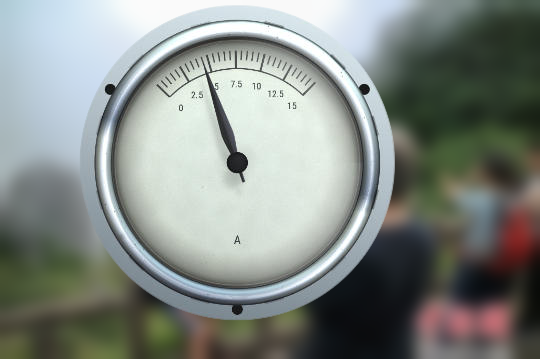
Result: **4.5** A
